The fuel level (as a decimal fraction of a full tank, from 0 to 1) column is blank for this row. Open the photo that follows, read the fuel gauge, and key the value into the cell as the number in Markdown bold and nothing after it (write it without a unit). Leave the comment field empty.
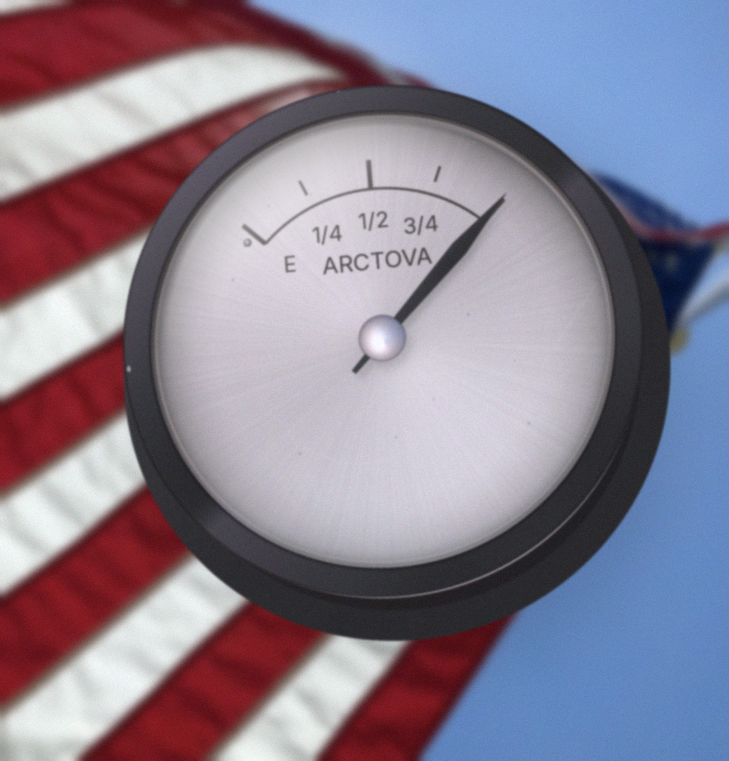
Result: **1**
